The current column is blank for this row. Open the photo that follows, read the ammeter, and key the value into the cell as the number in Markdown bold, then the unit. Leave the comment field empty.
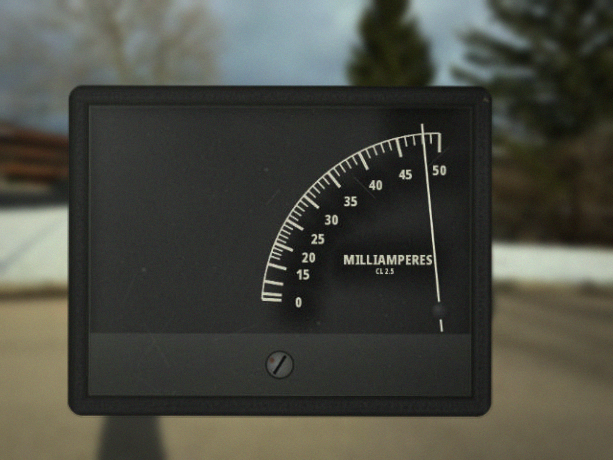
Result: **48** mA
